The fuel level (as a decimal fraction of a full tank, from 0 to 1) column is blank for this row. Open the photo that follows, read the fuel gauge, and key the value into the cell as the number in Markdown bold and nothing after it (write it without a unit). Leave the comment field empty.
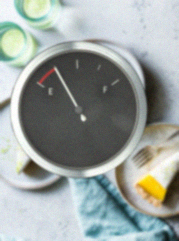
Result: **0.25**
